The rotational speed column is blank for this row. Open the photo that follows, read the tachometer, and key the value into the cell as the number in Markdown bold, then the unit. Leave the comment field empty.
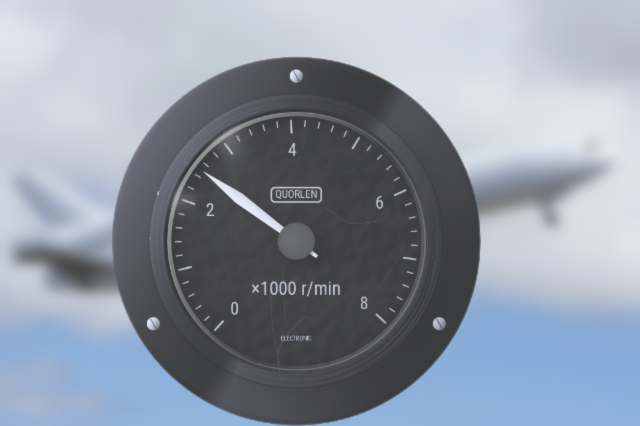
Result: **2500** rpm
